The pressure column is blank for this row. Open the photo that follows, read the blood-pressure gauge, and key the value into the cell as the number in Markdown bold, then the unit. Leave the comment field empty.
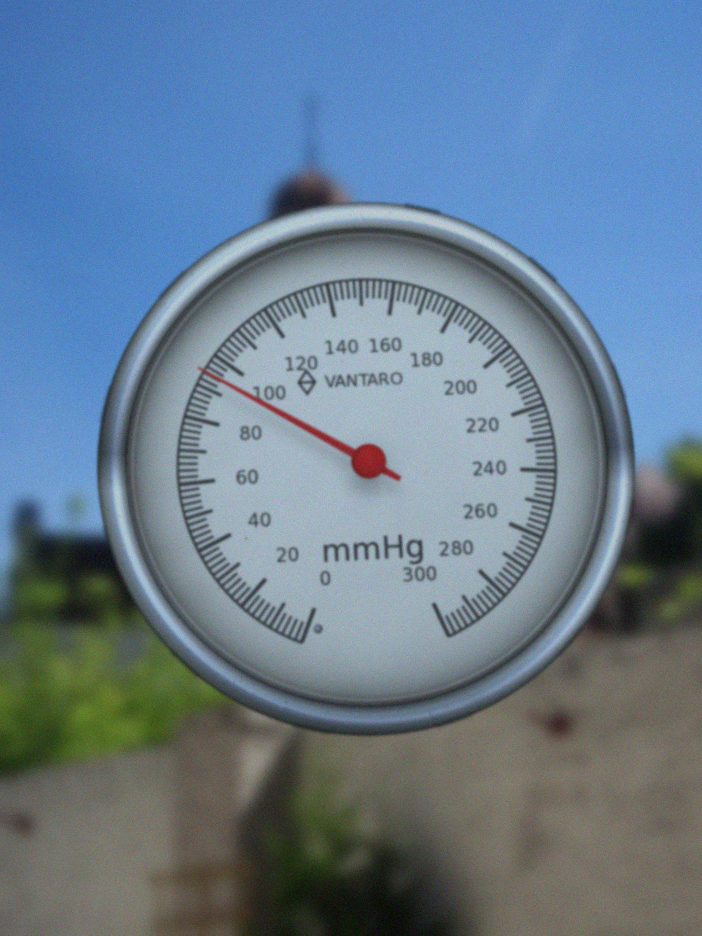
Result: **94** mmHg
